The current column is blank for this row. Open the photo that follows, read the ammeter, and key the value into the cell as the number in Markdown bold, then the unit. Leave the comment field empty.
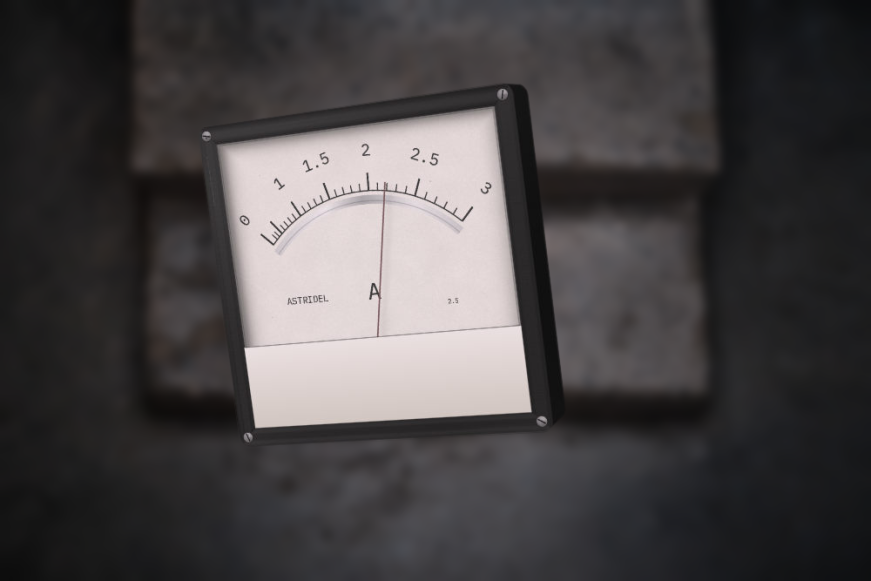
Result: **2.2** A
